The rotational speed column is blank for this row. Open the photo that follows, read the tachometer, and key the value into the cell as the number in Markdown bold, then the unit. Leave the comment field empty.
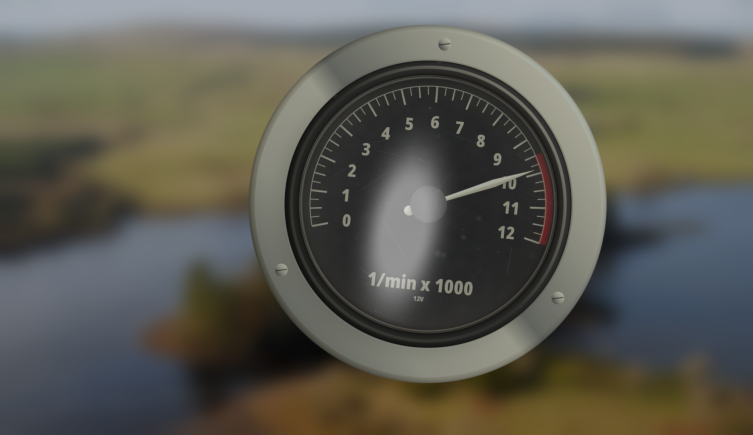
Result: **9875** rpm
